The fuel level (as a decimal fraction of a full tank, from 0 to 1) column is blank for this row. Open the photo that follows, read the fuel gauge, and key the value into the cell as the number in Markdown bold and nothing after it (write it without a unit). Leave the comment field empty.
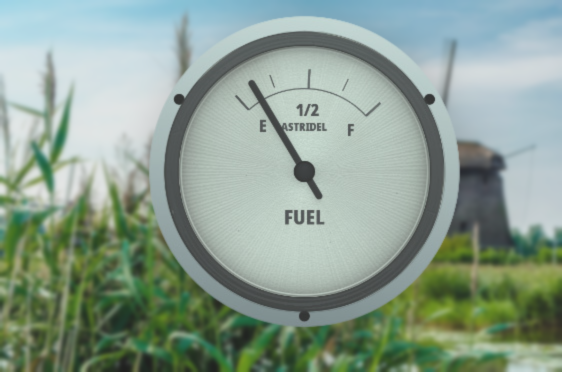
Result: **0.125**
